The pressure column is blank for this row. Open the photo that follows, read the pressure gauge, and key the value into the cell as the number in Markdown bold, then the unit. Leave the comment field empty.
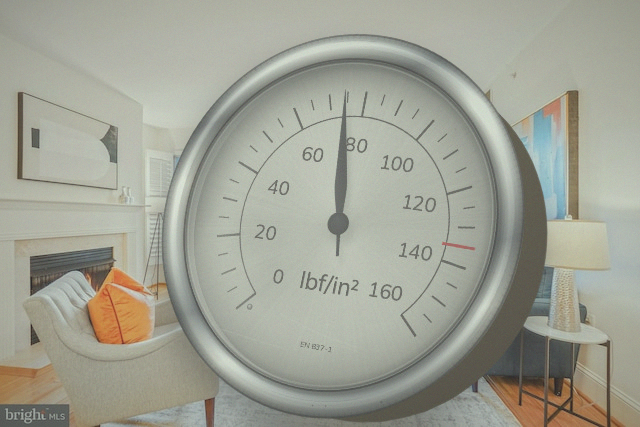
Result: **75** psi
